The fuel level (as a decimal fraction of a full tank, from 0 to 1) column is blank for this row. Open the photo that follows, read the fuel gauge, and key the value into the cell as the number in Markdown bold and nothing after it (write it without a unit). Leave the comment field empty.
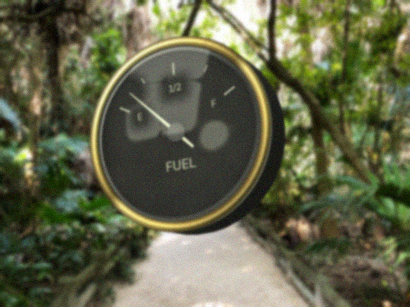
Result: **0.125**
